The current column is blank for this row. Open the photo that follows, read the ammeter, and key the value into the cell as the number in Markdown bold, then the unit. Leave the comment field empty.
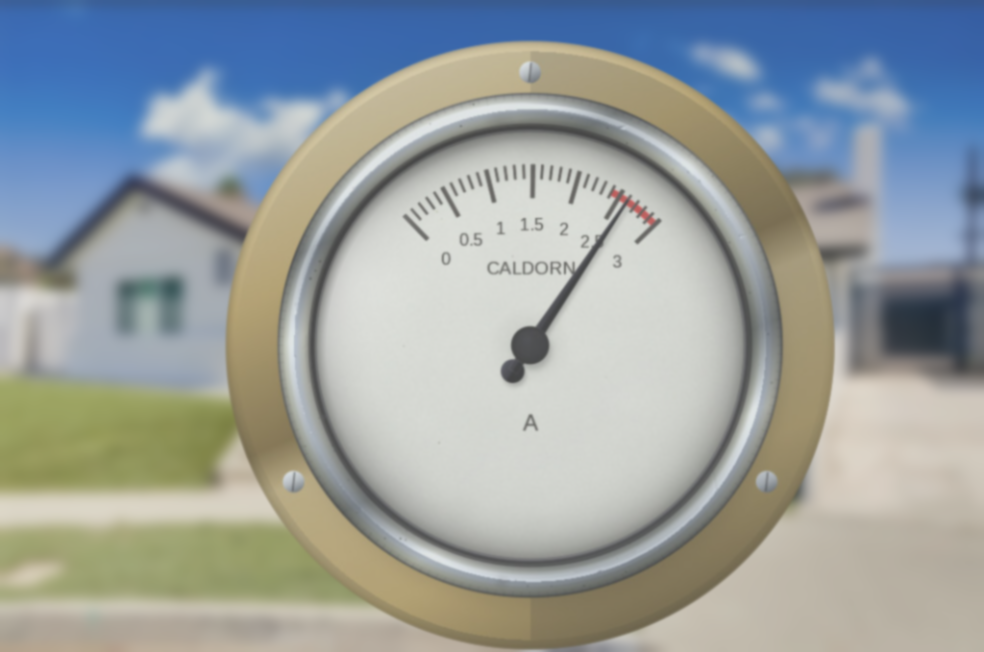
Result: **2.6** A
